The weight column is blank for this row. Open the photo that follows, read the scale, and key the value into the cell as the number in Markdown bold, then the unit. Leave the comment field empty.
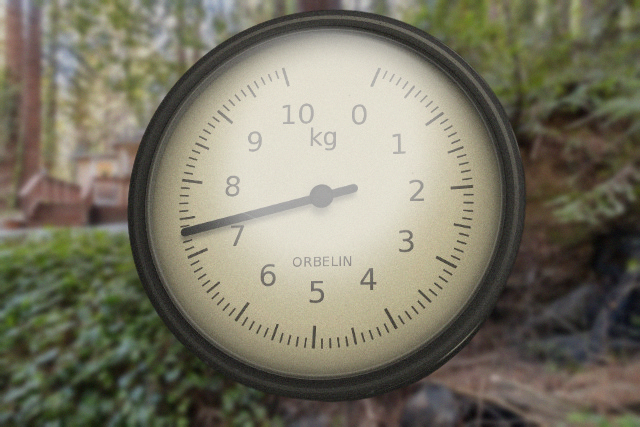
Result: **7.3** kg
